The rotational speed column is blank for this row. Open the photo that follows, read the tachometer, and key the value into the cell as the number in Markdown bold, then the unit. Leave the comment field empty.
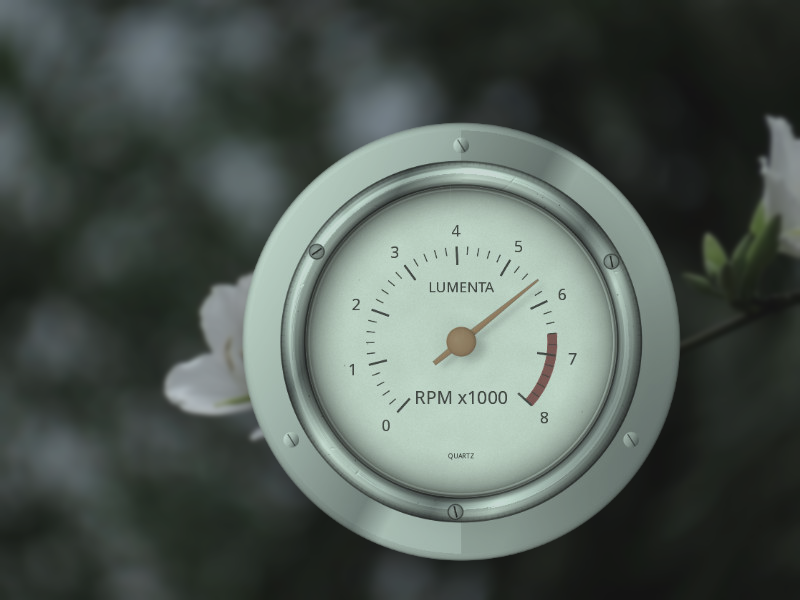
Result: **5600** rpm
